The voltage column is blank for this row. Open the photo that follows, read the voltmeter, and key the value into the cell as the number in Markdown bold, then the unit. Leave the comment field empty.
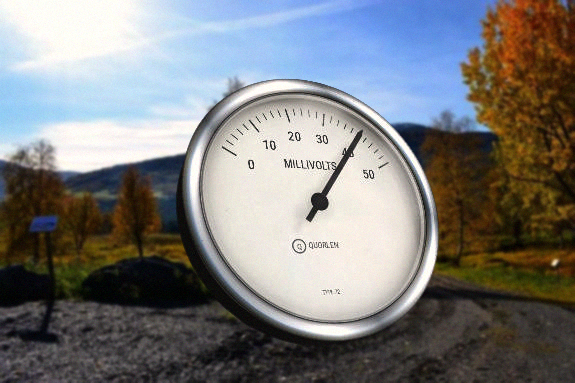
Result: **40** mV
